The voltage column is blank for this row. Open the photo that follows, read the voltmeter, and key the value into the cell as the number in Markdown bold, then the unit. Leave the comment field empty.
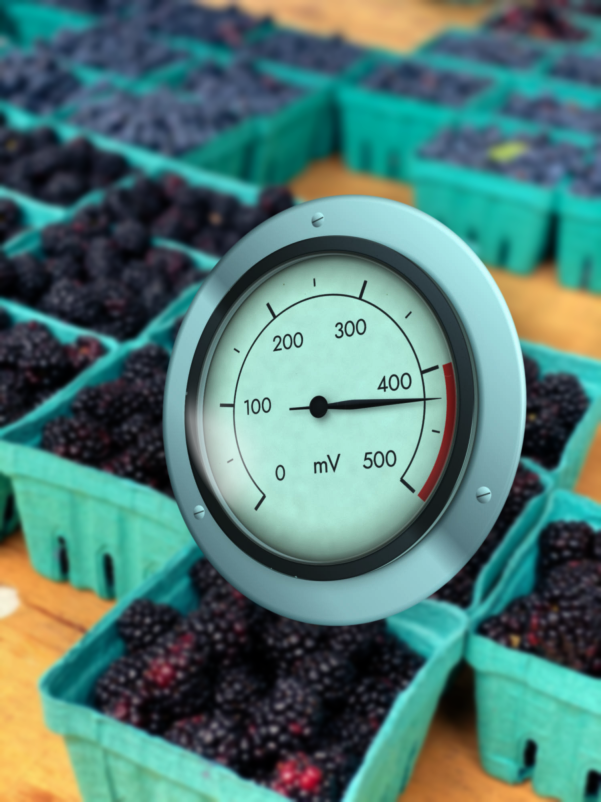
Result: **425** mV
